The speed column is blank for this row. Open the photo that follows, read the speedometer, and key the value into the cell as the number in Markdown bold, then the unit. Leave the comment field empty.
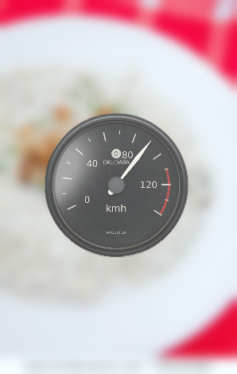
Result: **90** km/h
